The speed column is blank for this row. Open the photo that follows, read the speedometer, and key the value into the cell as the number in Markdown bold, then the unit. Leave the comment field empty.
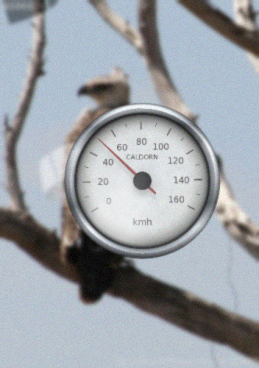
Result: **50** km/h
